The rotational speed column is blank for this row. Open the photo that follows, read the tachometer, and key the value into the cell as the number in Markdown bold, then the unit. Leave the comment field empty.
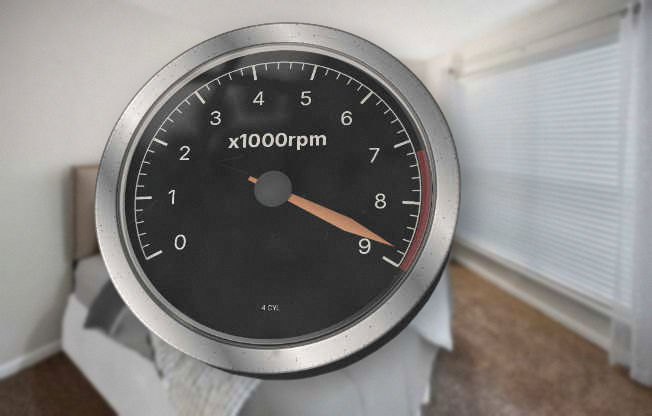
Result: **8800** rpm
